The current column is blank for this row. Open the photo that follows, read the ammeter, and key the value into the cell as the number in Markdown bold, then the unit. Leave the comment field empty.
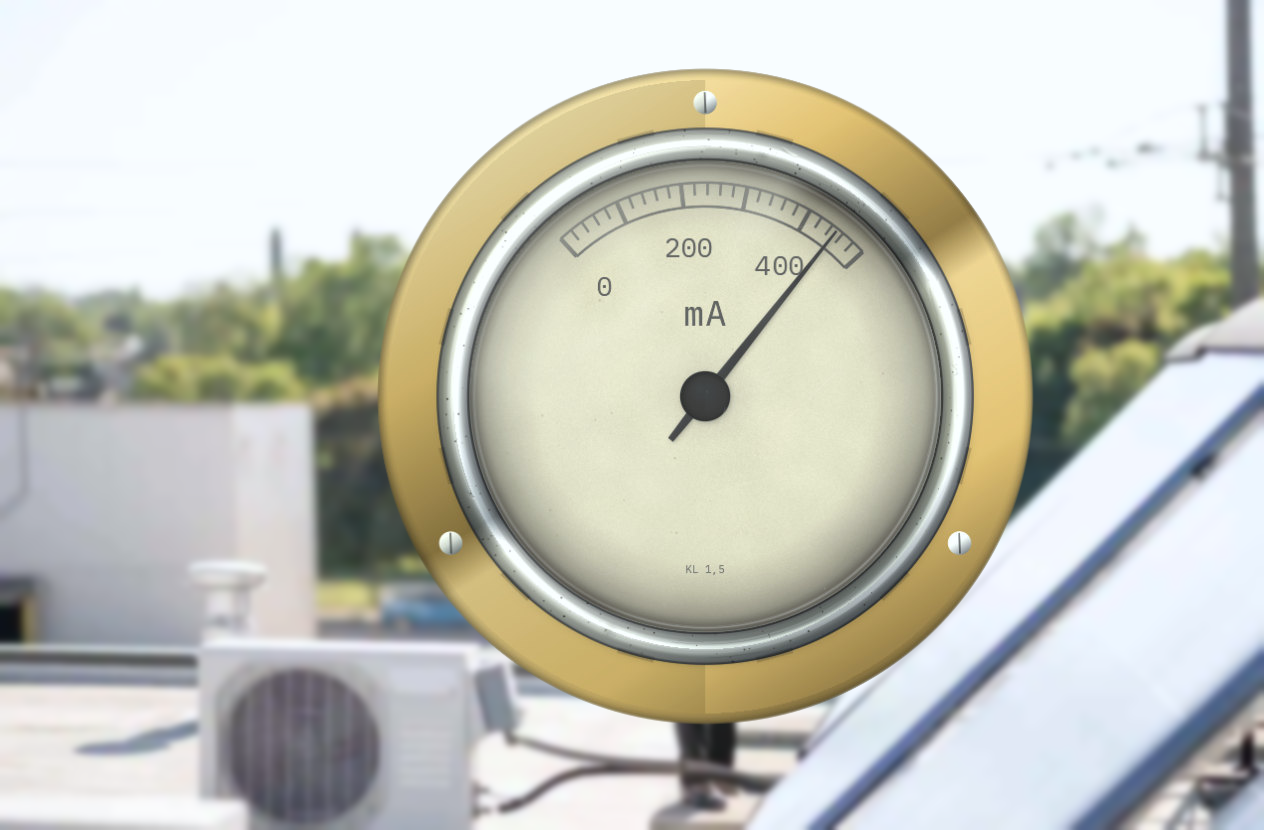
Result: **450** mA
